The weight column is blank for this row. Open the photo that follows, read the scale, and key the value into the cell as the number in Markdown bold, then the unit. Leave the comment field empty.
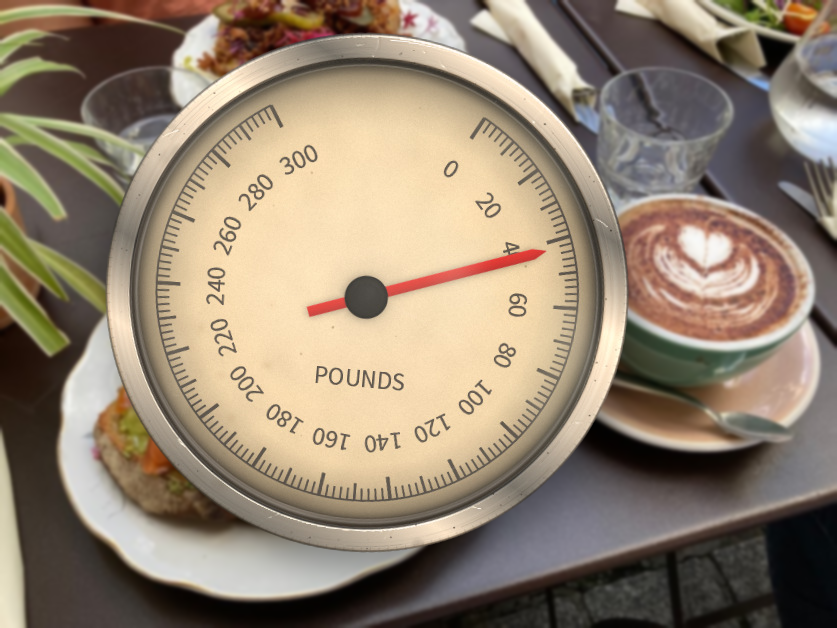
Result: **42** lb
